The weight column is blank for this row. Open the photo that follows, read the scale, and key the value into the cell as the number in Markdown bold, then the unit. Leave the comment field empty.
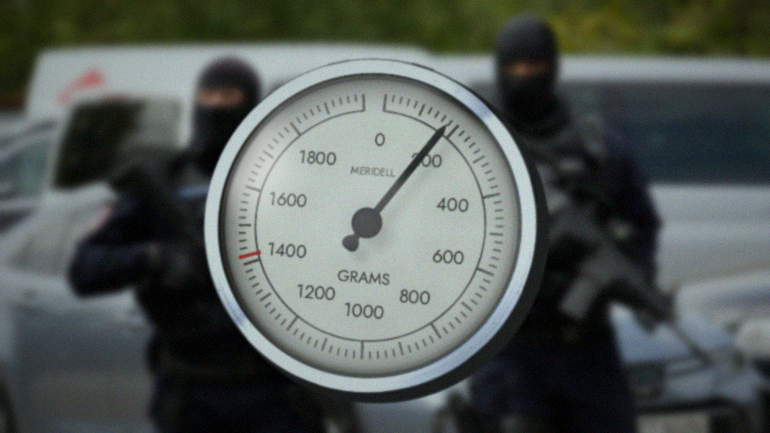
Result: **180** g
